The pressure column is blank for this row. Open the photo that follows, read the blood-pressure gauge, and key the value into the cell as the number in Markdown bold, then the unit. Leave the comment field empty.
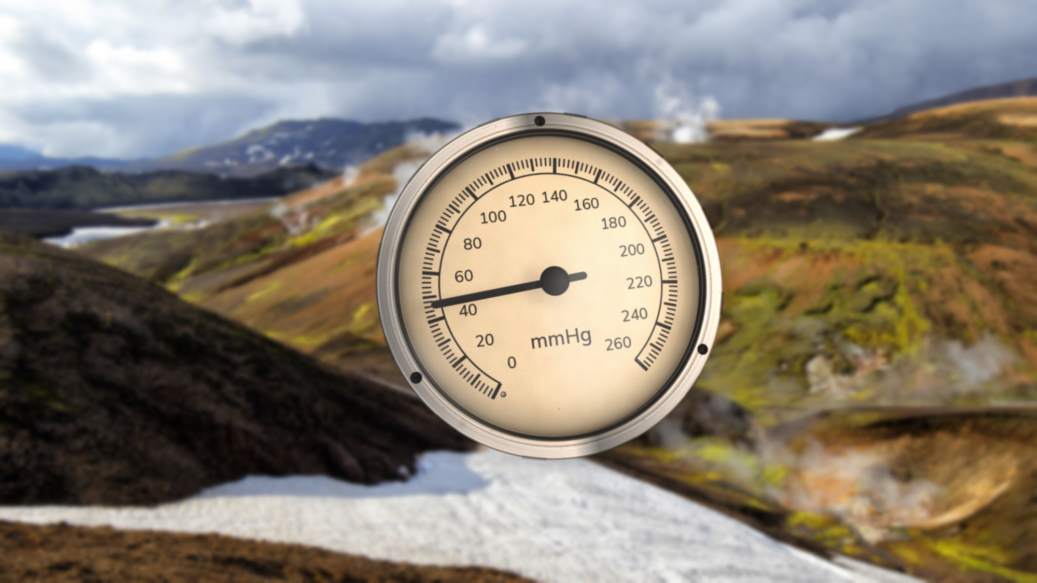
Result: **46** mmHg
